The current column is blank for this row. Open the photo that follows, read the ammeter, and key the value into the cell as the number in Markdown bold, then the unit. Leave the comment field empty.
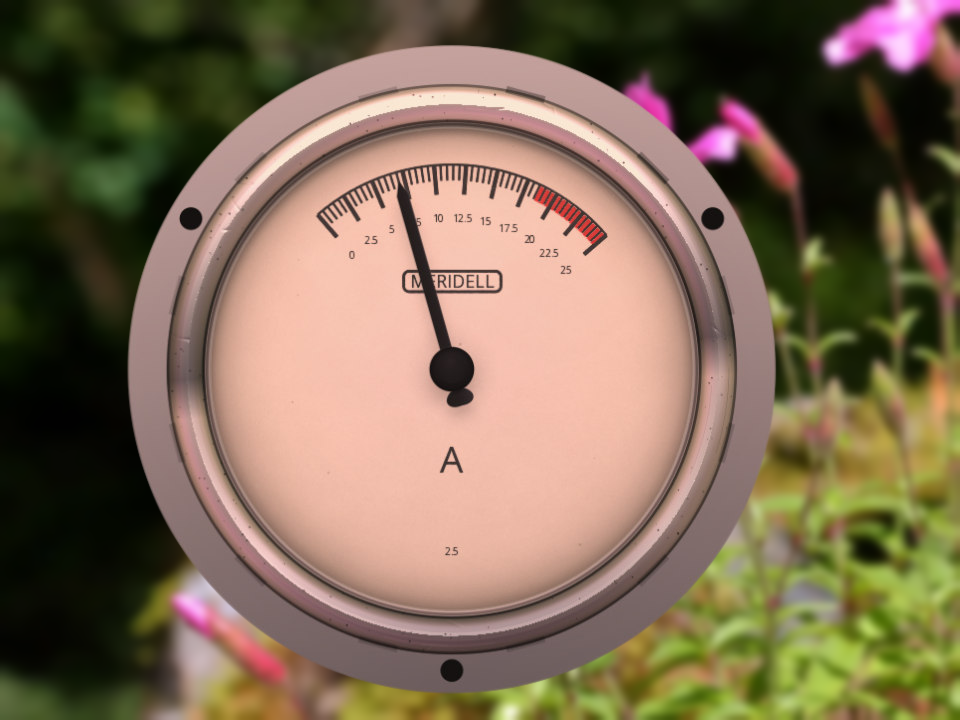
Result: **7** A
